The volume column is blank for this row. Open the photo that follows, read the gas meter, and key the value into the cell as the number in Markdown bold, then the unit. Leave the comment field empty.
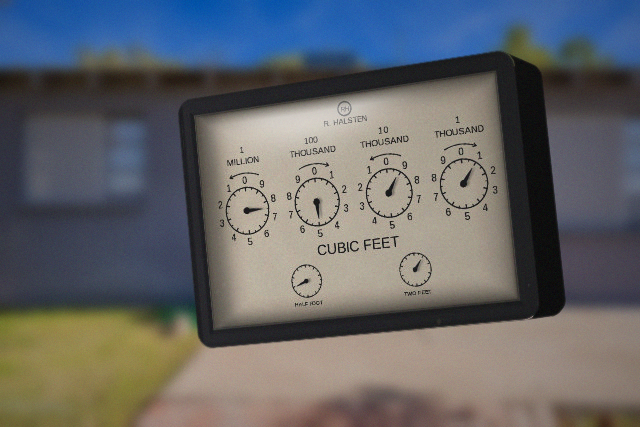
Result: **749100** ft³
